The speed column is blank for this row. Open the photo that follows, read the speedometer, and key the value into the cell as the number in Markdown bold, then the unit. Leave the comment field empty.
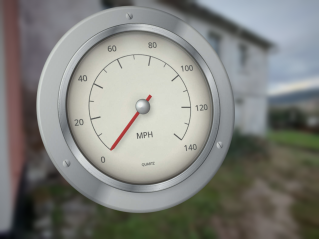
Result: **0** mph
